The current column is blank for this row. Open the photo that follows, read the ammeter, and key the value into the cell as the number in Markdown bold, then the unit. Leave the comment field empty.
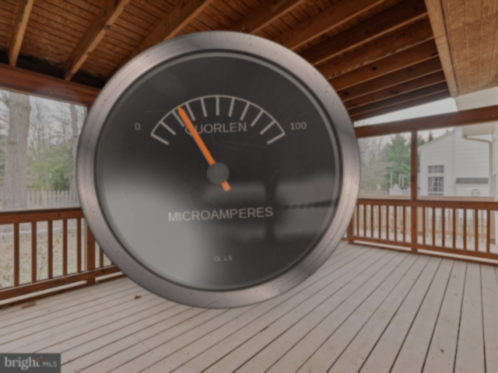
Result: **25** µA
